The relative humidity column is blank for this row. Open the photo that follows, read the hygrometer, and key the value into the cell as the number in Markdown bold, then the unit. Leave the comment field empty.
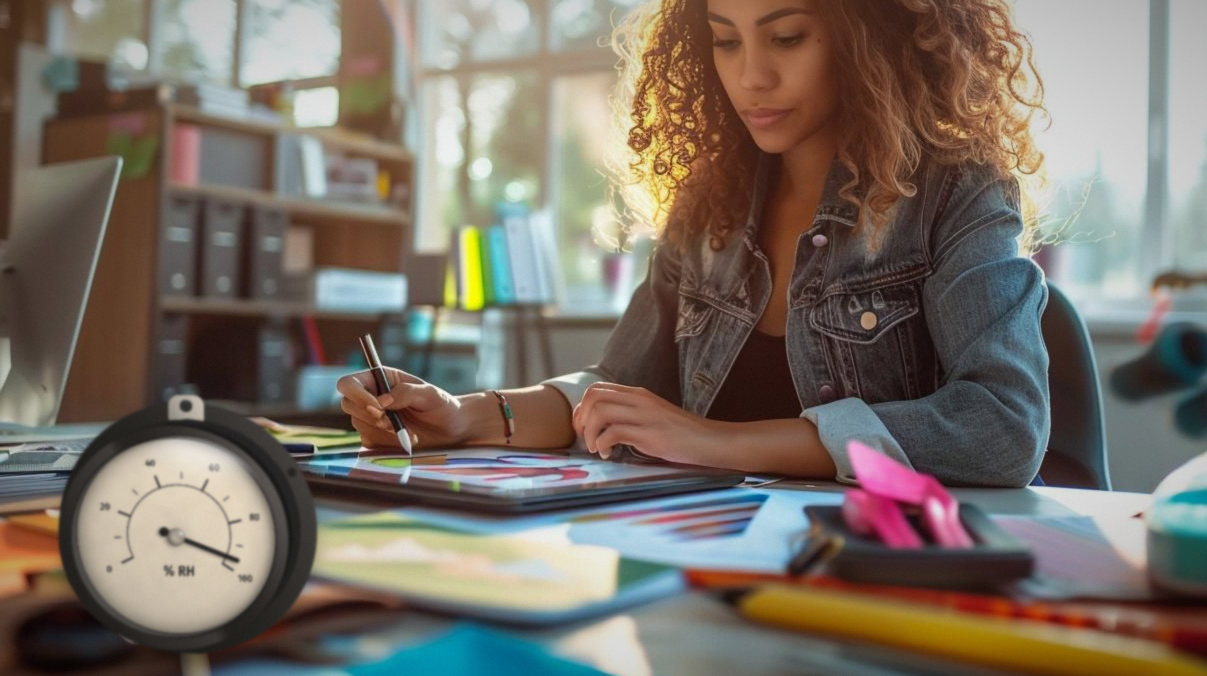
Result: **95** %
